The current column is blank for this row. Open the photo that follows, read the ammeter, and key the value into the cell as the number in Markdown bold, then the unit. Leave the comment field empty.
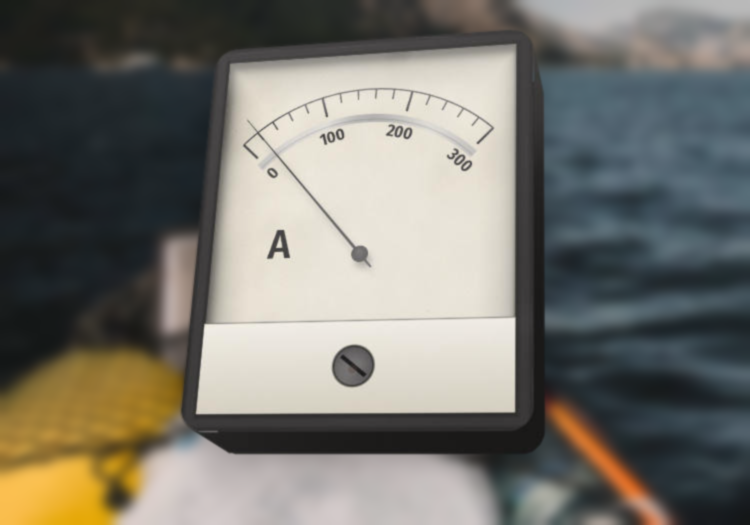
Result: **20** A
